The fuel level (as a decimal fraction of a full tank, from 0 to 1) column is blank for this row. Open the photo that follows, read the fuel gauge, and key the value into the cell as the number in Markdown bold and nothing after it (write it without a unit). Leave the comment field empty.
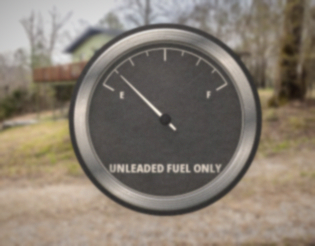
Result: **0.125**
